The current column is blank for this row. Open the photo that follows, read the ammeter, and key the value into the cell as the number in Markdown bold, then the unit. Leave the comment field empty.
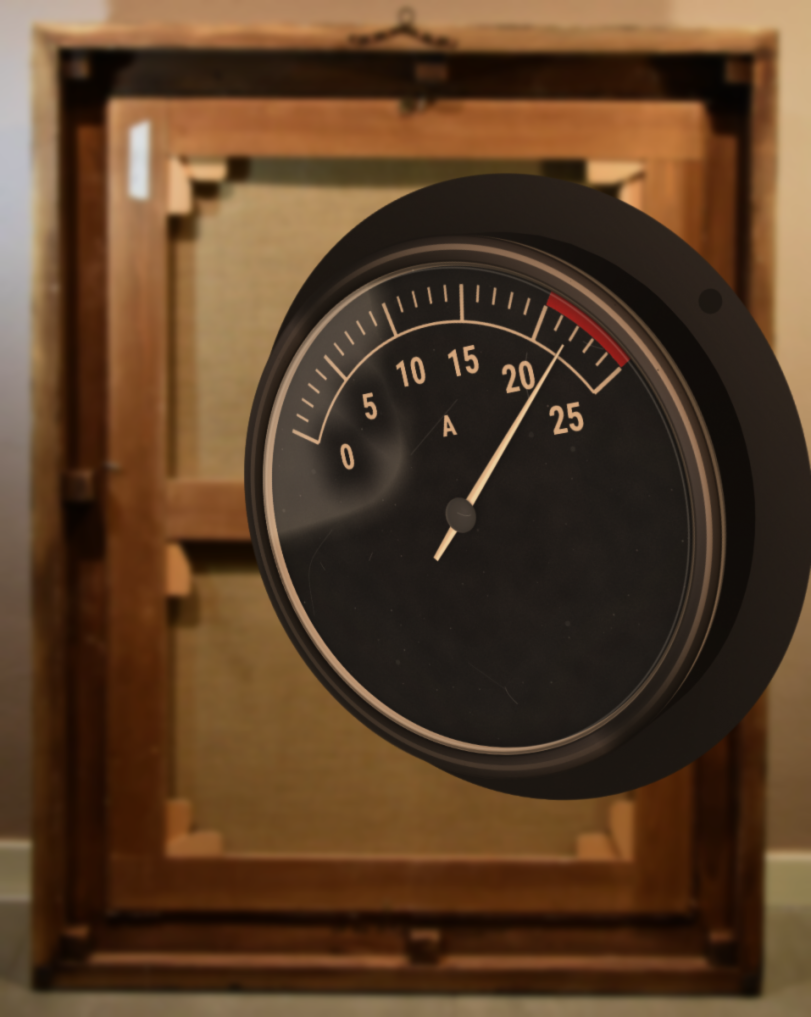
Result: **22** A
